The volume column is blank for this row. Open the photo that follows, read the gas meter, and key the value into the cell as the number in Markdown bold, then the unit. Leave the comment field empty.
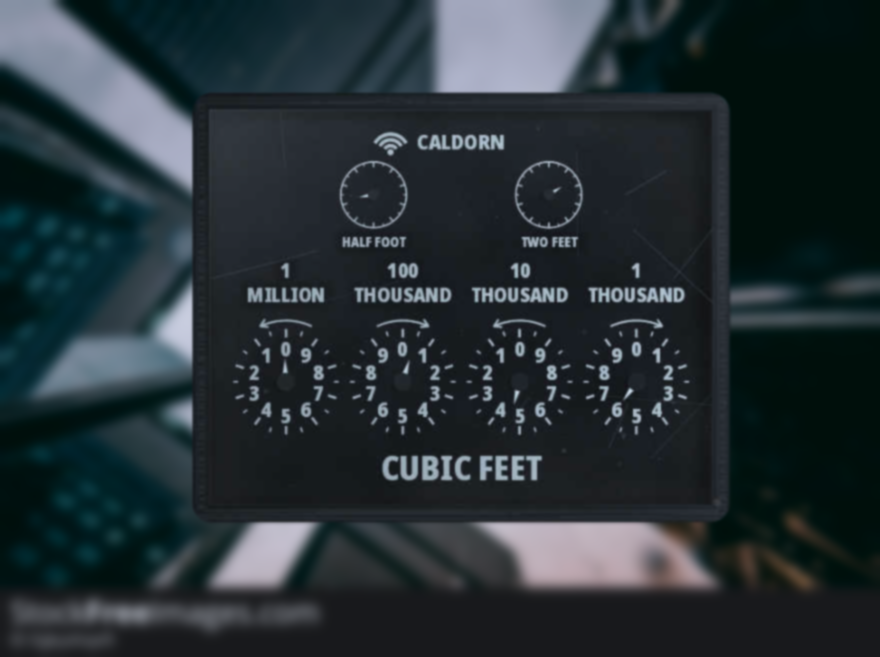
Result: **4600** ft³
